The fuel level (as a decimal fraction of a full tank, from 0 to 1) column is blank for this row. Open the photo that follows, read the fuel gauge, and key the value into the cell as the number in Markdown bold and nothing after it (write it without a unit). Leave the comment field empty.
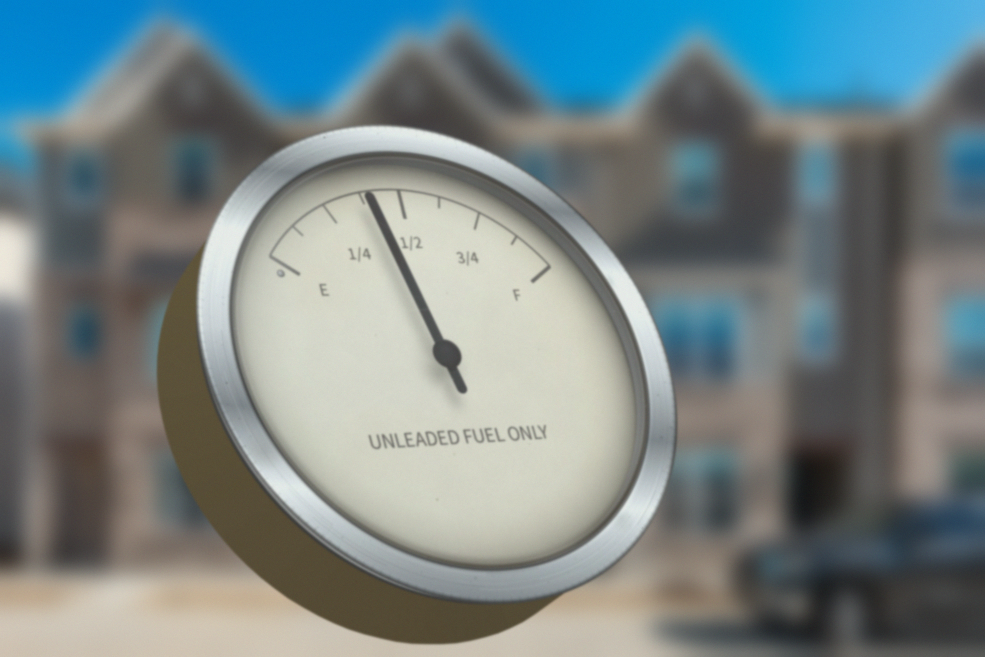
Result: **0.375**
